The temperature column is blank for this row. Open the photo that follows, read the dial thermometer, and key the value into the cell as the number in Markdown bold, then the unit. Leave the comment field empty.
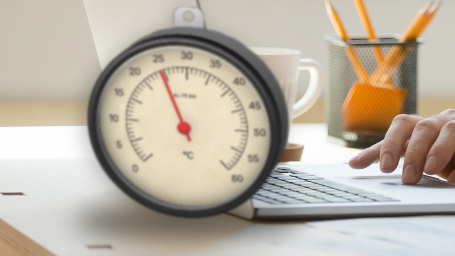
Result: **25** °C
